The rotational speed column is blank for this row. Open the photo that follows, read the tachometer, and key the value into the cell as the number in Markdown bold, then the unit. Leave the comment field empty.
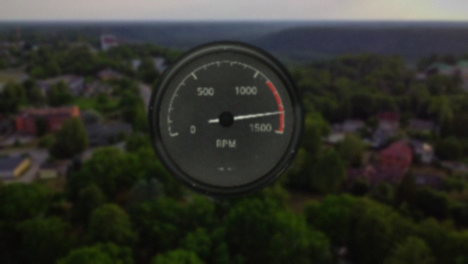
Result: **1350** rpm
